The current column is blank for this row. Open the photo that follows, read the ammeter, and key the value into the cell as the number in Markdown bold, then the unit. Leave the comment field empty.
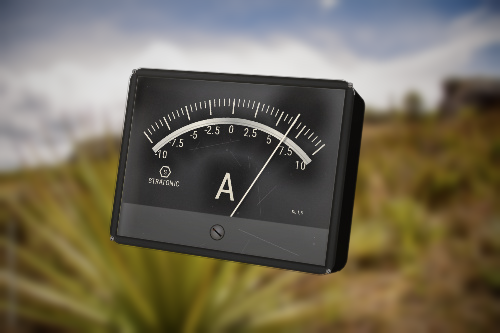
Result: **6.5** A
